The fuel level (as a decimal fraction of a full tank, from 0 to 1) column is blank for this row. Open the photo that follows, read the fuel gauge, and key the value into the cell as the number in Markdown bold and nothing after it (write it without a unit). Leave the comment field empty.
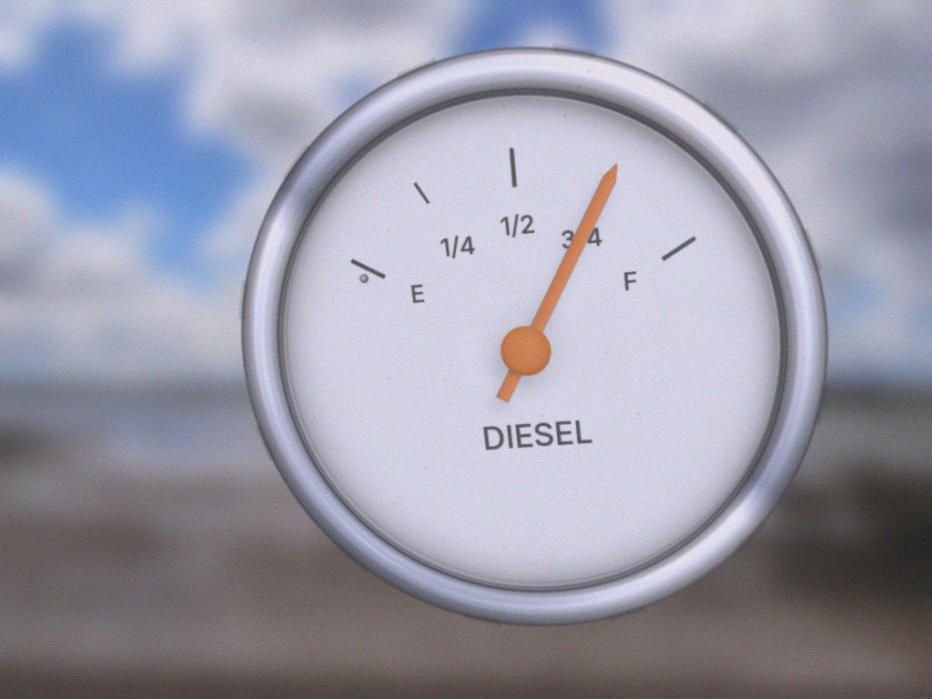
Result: **0.75**
